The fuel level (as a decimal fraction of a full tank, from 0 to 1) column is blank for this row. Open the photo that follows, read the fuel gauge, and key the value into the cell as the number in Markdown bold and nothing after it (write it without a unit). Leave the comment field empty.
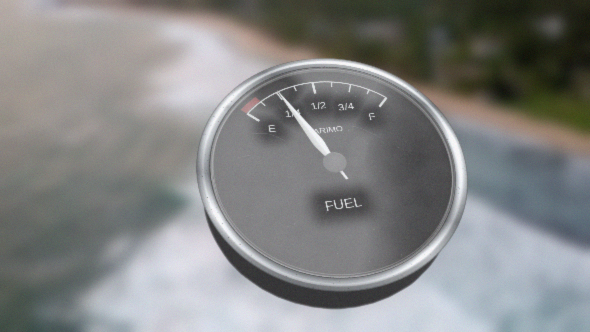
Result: **0.25**
